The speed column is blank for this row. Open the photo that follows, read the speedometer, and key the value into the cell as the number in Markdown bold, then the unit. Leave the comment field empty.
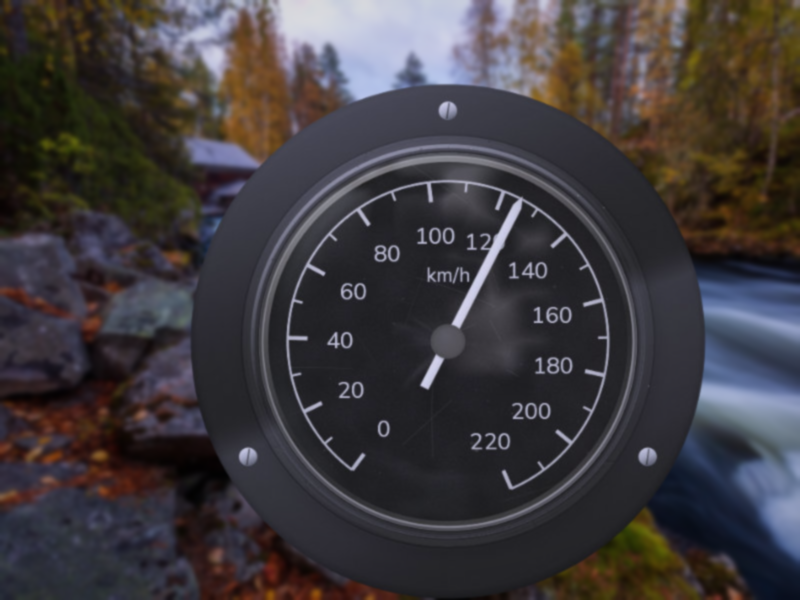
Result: **125** km/h
